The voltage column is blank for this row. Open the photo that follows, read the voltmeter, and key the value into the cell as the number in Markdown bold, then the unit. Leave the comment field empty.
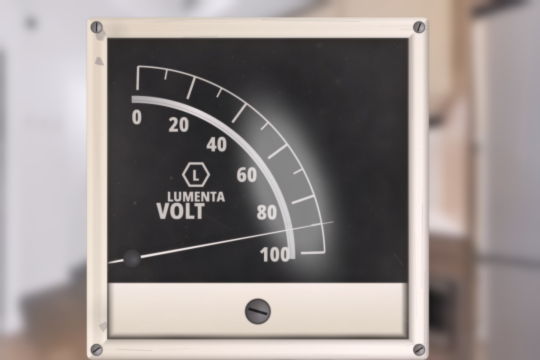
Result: **90** V
